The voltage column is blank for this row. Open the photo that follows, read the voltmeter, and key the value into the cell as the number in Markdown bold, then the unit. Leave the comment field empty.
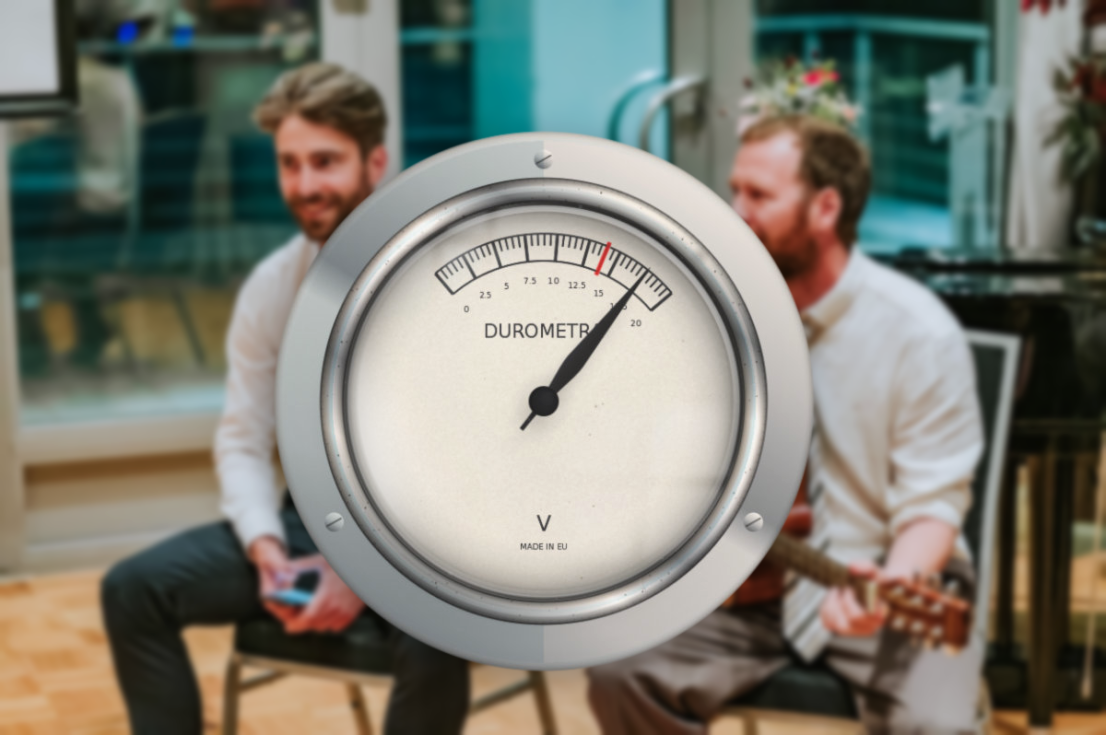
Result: **17.5** V
